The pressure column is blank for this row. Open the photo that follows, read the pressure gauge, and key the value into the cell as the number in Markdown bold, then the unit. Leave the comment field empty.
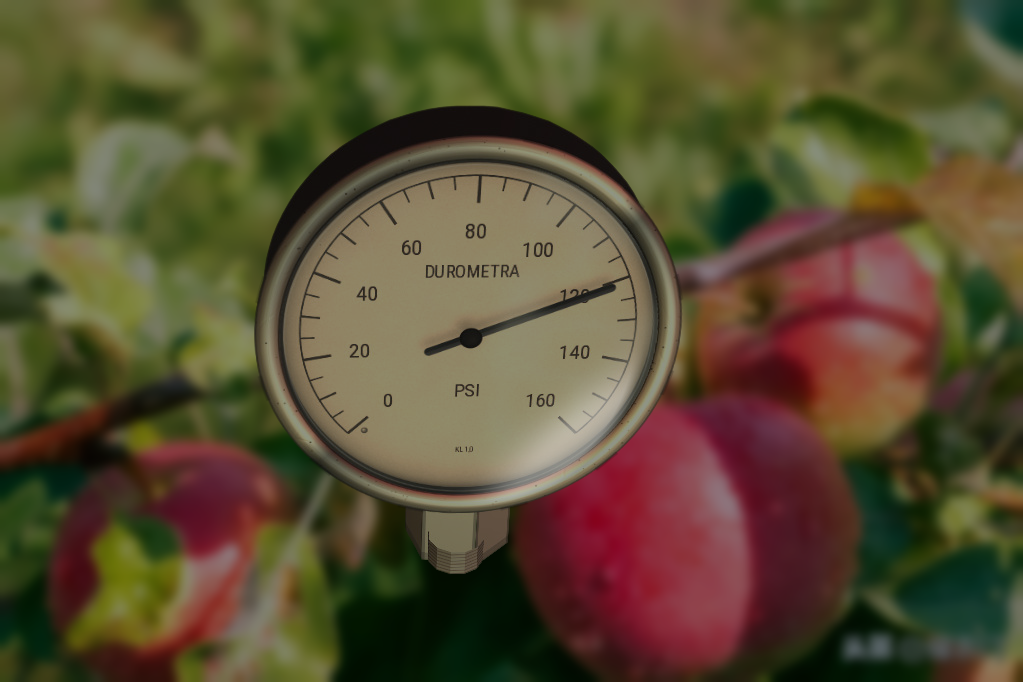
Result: **120** psi
